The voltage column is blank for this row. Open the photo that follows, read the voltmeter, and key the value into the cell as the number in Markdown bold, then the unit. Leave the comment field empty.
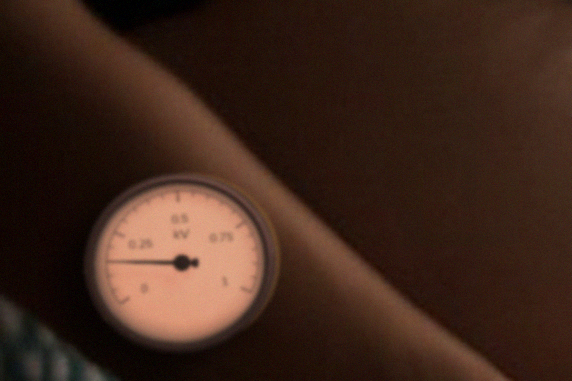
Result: **0.15** kV
